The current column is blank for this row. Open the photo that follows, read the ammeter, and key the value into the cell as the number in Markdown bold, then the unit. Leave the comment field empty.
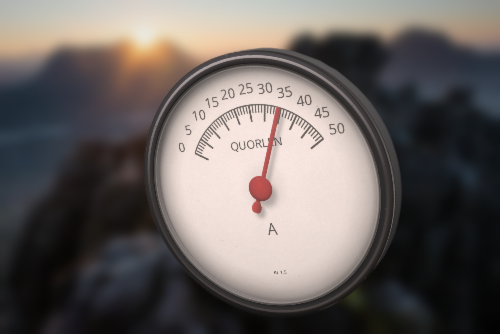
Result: **35** A
